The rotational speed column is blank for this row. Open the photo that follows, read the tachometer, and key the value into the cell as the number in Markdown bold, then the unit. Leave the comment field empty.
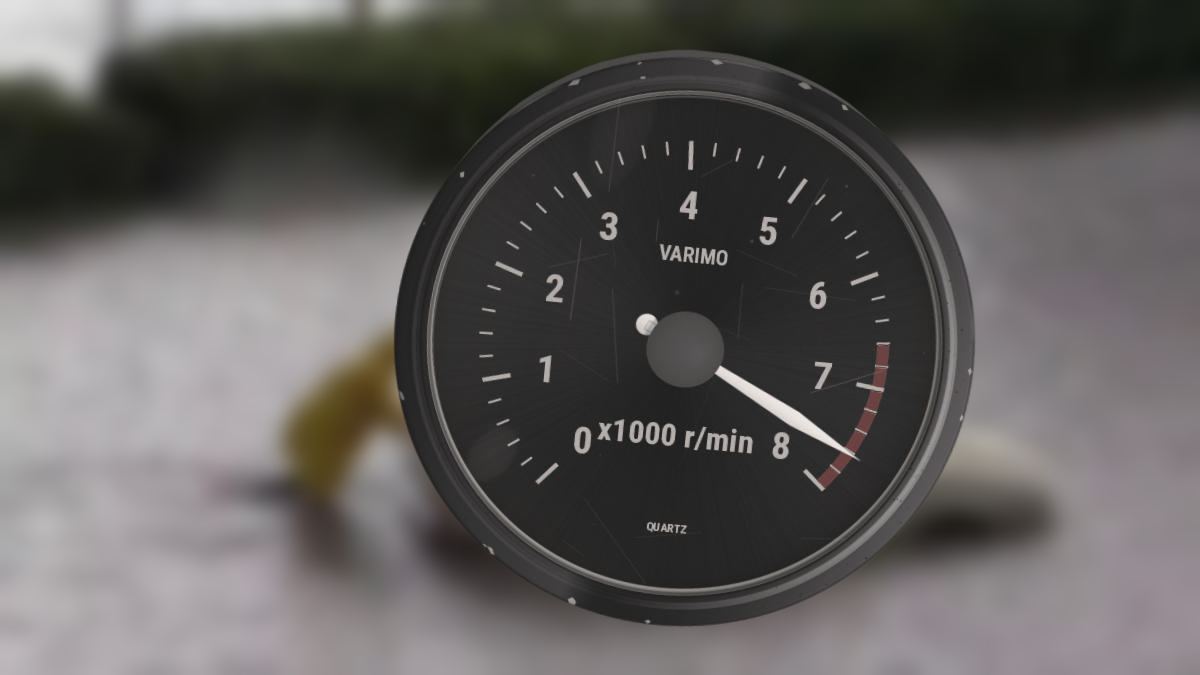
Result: **7600** rpm
